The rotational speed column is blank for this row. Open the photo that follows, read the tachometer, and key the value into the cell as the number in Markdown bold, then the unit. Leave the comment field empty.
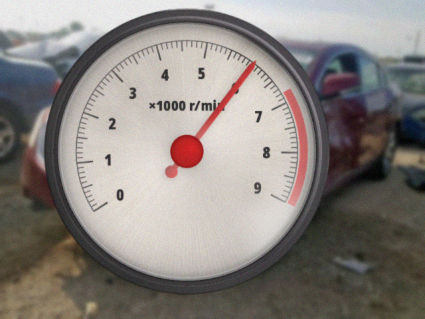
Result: **6000** rpm
